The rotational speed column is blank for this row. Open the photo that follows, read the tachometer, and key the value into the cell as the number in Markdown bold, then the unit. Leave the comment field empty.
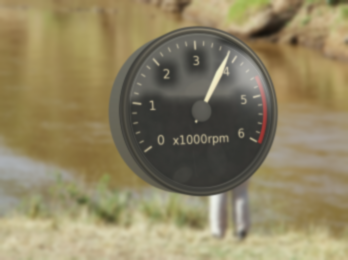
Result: **3800** rpm
